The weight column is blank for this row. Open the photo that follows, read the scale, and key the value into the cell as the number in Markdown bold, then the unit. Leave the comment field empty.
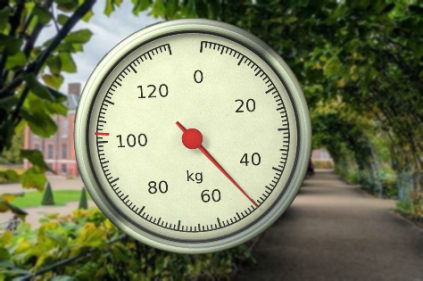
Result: **50** kg
